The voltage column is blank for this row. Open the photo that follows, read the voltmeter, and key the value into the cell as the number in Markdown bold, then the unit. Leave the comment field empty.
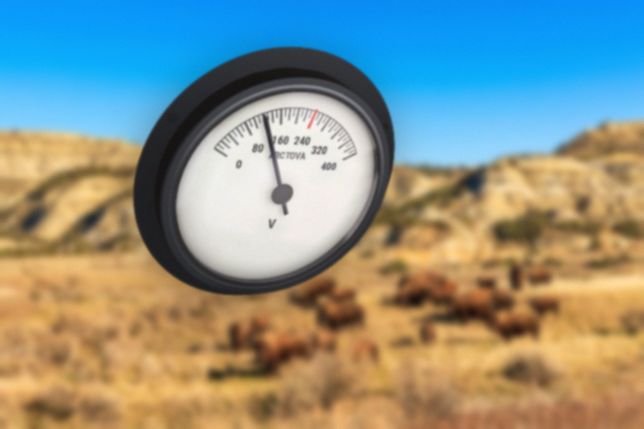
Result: **120** V
